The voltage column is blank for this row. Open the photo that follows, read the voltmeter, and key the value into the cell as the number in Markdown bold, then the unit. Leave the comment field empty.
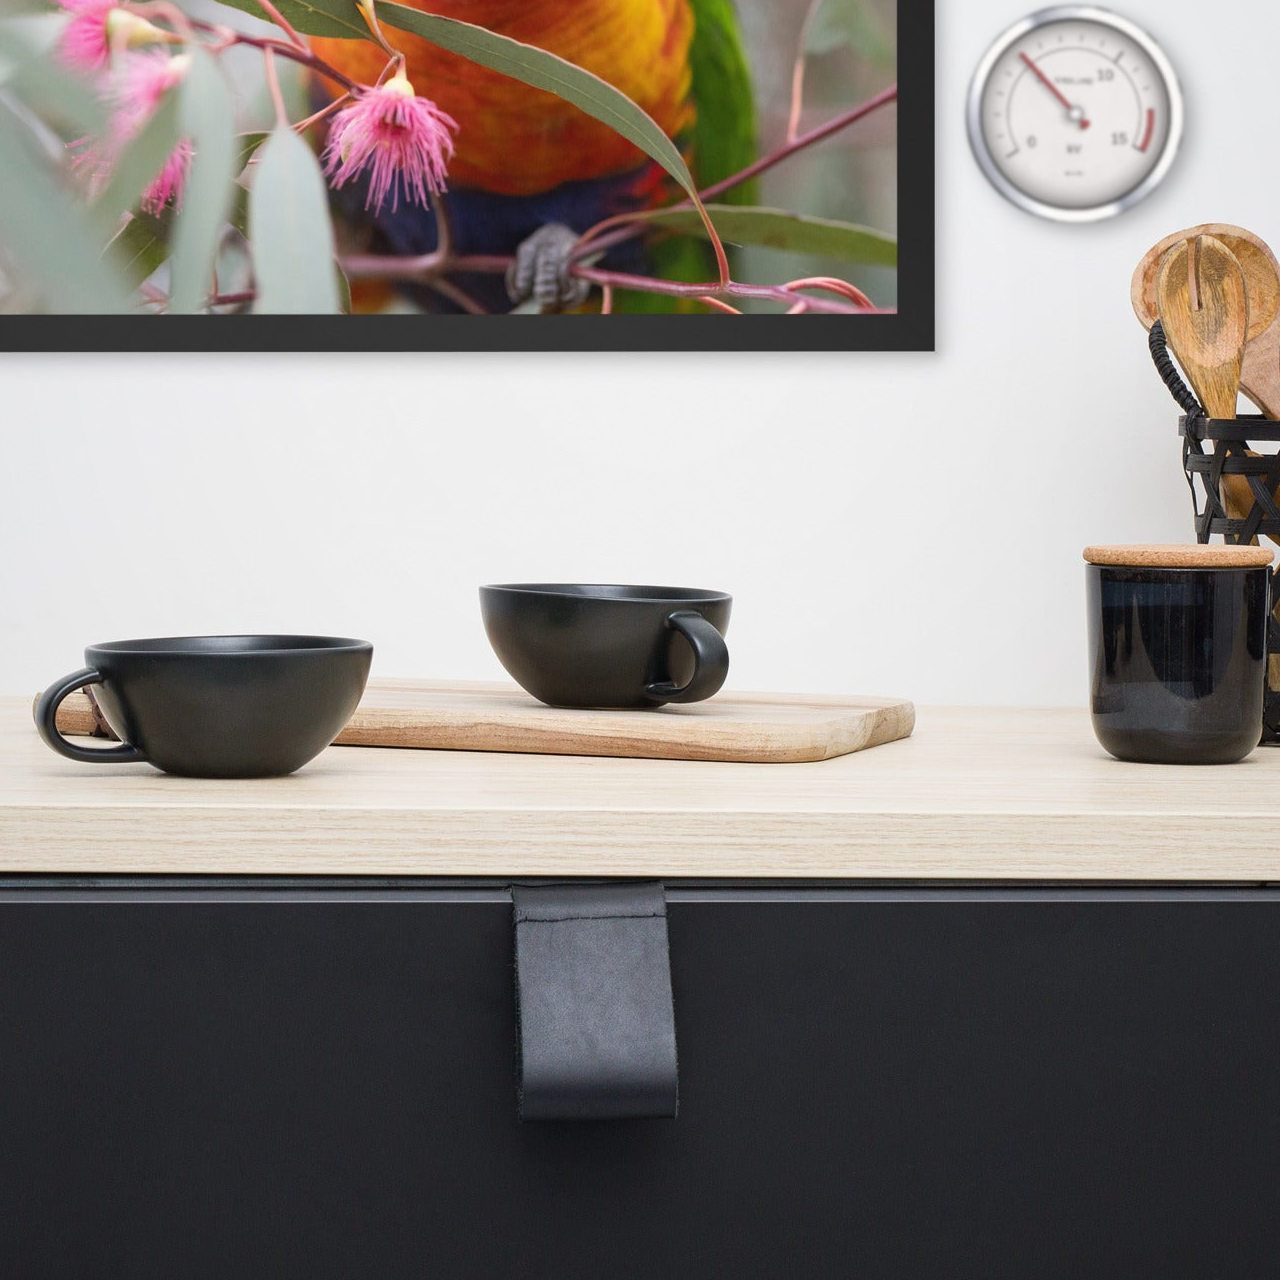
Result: **5** kV
